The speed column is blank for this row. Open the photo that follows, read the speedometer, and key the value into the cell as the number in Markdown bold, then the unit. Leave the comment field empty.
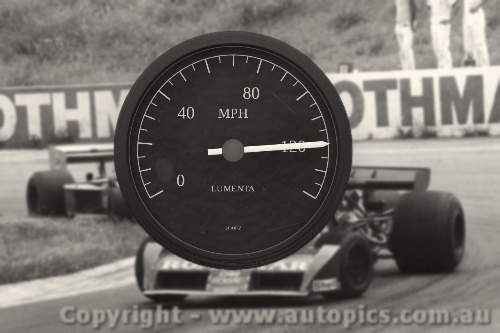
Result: **120** mph
